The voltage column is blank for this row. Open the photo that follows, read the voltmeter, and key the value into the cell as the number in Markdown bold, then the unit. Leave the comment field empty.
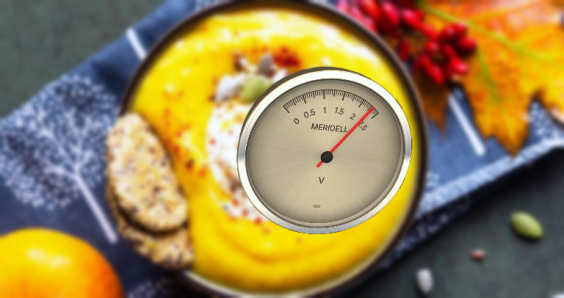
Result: **2.25** V
